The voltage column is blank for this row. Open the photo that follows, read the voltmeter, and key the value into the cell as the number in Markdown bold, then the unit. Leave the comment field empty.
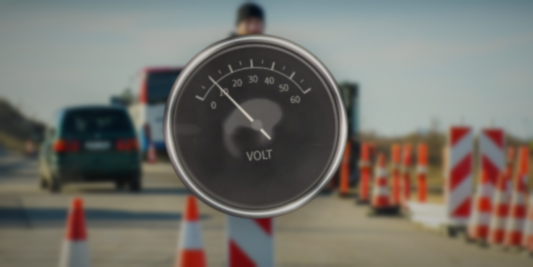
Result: **10** V
